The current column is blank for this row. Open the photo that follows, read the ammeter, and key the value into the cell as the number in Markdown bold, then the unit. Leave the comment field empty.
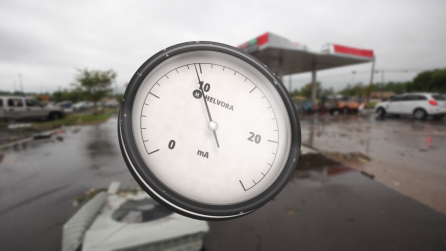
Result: **9.5** mA
